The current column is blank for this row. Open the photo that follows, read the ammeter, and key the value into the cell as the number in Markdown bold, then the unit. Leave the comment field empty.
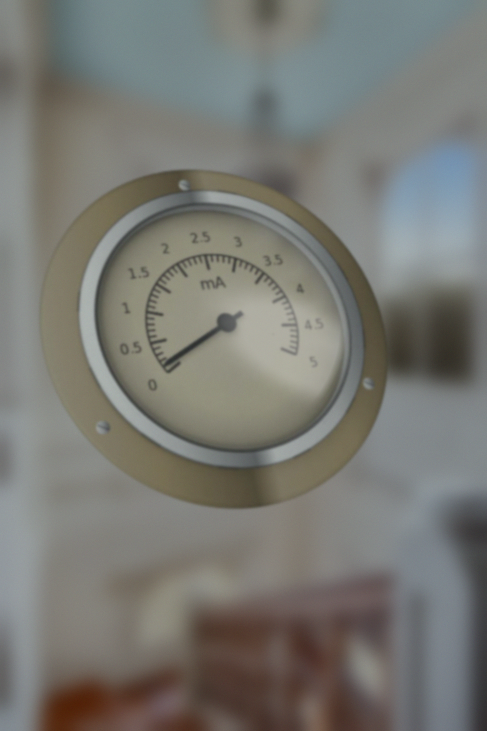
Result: **0.1** mA
